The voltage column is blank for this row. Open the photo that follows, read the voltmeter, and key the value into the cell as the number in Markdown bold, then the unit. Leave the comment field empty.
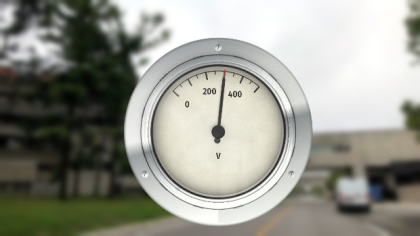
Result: **300** V
